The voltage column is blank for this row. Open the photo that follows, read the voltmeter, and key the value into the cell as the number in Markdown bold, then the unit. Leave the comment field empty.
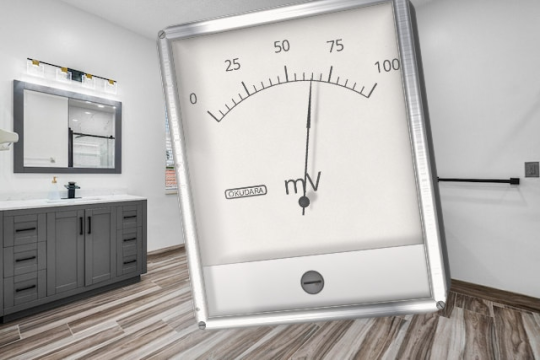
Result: **65** mV
